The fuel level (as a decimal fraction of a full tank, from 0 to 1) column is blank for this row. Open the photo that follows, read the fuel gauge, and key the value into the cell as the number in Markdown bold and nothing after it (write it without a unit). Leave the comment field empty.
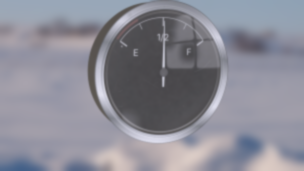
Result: **0.5**
